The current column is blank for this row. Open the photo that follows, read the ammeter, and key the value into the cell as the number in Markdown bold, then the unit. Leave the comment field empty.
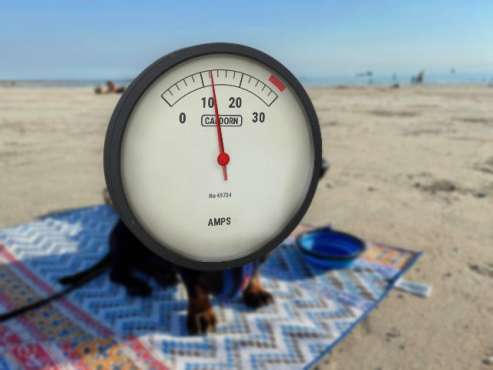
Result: **12** A
